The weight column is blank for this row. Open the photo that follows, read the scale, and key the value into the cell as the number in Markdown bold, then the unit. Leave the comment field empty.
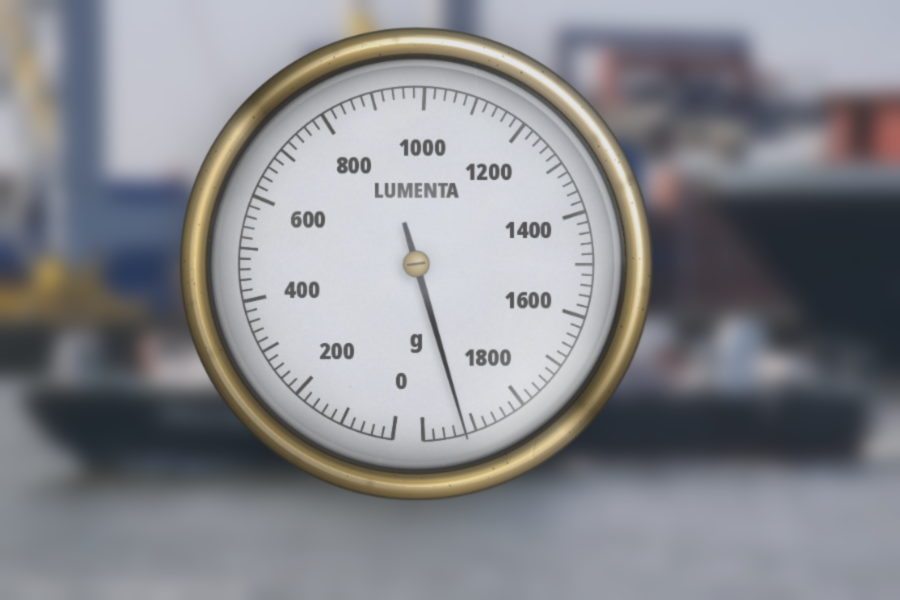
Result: **1920** g
